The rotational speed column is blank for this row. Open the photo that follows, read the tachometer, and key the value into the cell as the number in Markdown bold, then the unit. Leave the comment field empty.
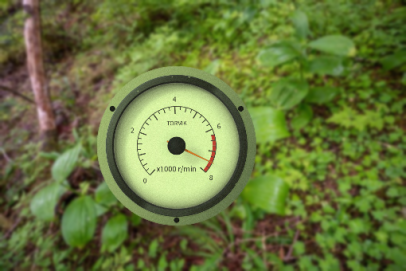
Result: **7500** rpm
